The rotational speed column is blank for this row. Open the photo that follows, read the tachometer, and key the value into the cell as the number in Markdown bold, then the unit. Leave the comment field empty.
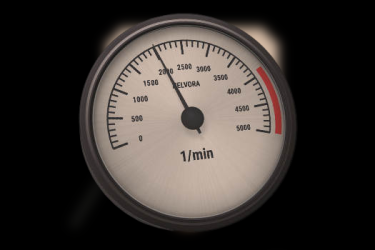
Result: **2000** rpm
